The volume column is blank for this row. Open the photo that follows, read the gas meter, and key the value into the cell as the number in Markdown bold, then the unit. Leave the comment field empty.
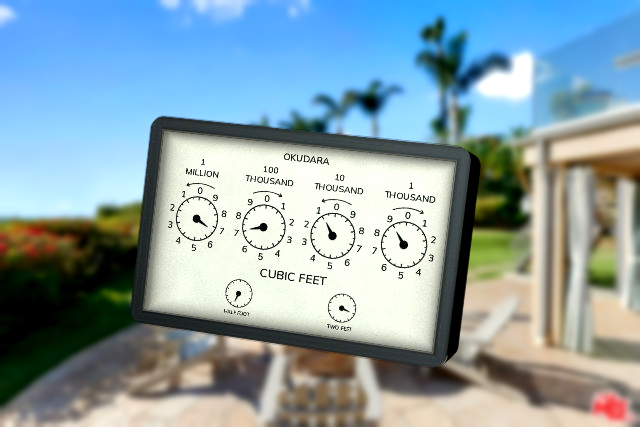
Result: **670900** ft³
